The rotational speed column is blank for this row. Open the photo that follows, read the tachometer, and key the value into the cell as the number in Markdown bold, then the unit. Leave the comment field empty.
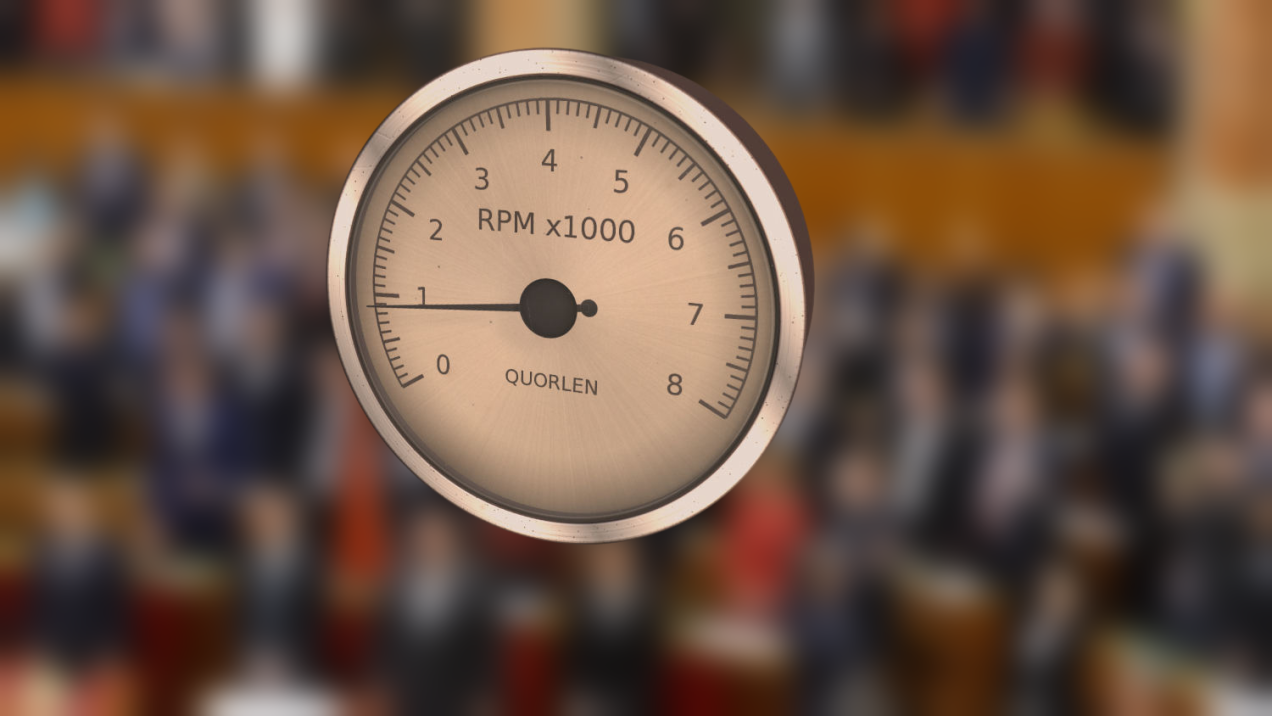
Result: **900** rpm
